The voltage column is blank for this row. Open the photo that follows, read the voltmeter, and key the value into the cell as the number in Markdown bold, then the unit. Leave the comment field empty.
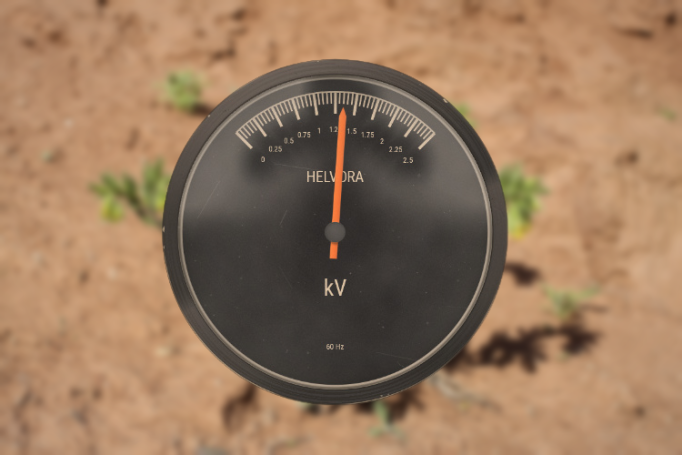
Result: **1.35** kV
